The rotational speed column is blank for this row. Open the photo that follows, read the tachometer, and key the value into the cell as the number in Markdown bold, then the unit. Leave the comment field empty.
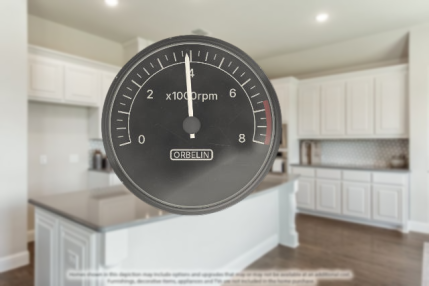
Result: **3875** rpm
